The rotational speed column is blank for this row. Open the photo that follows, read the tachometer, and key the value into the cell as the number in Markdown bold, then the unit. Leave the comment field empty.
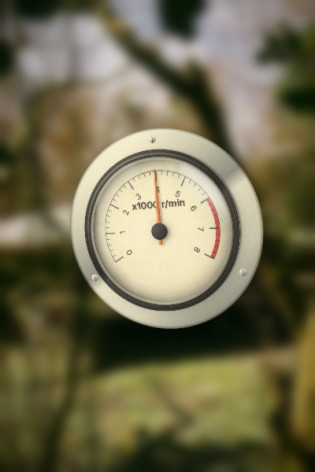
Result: **4000** rpm
